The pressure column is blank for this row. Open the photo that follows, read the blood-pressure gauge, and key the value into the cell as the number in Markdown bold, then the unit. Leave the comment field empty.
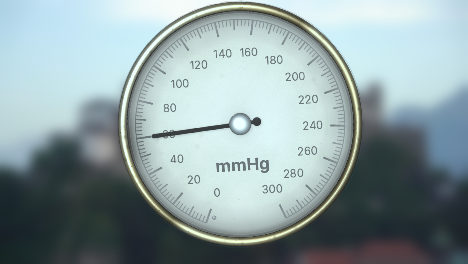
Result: **60** mmHg
